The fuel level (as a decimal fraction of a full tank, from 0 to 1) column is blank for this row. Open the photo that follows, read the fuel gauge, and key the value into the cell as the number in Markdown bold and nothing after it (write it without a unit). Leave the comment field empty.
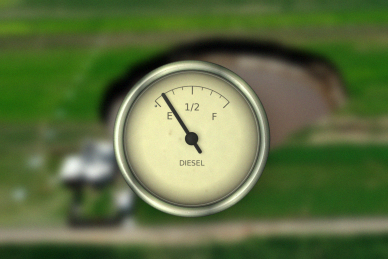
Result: **0.125**
